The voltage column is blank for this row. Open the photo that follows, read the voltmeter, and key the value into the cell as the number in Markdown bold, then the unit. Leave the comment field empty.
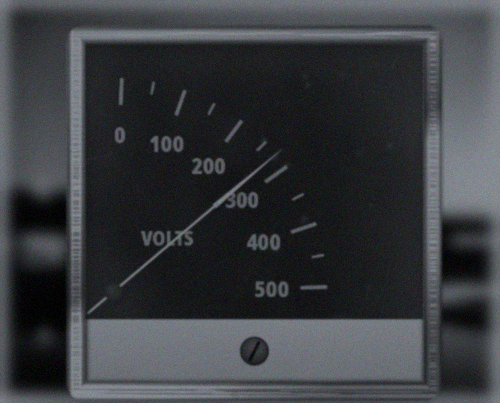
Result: **275** V
